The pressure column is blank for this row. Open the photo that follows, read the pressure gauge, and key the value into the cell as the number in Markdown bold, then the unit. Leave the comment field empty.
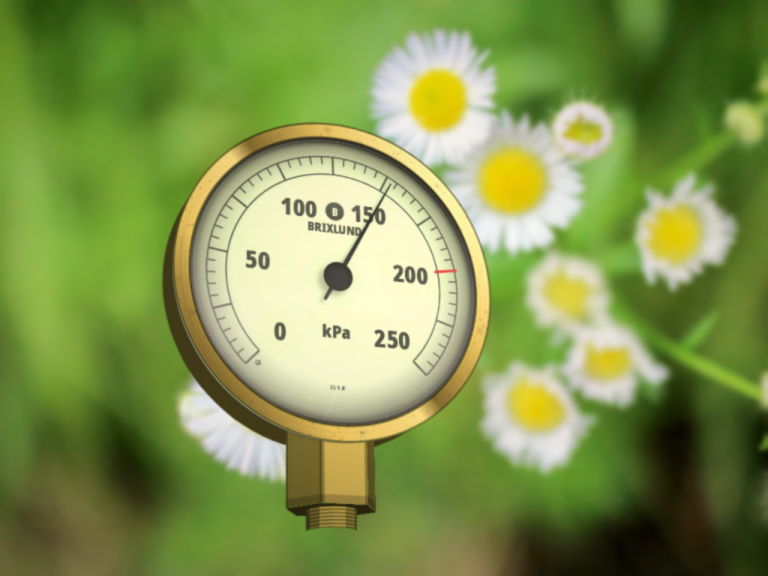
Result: **152.5** kPa
